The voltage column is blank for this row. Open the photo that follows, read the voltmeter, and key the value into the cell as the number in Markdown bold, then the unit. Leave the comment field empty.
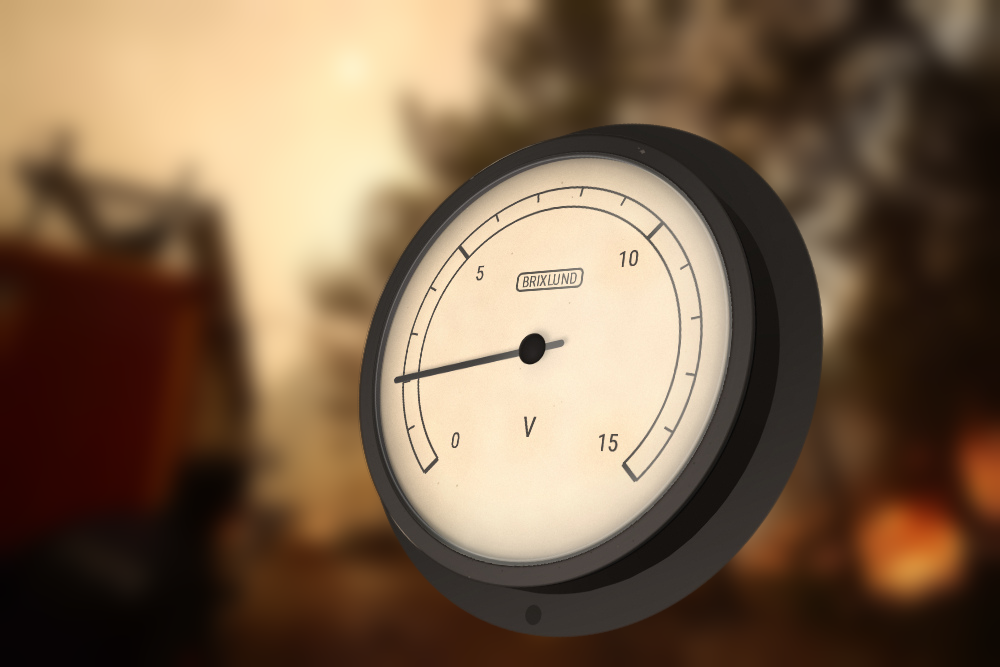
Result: **2** V
